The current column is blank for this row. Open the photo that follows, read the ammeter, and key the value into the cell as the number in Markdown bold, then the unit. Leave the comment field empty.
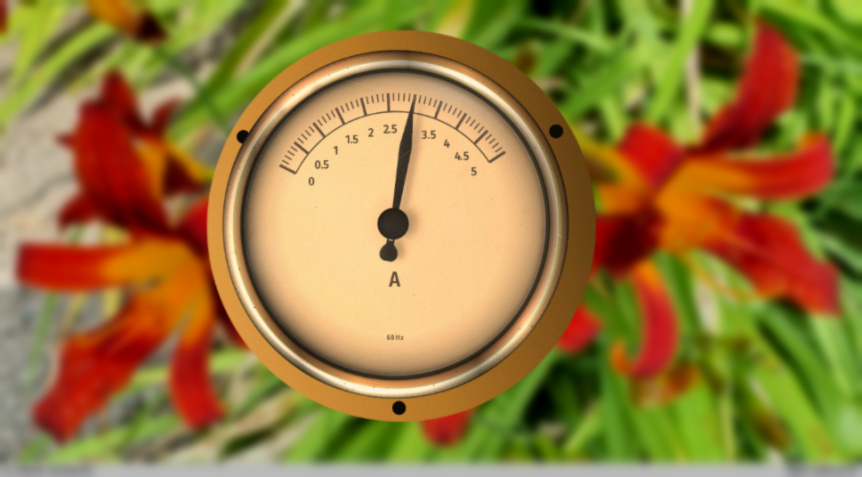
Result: **3** A
